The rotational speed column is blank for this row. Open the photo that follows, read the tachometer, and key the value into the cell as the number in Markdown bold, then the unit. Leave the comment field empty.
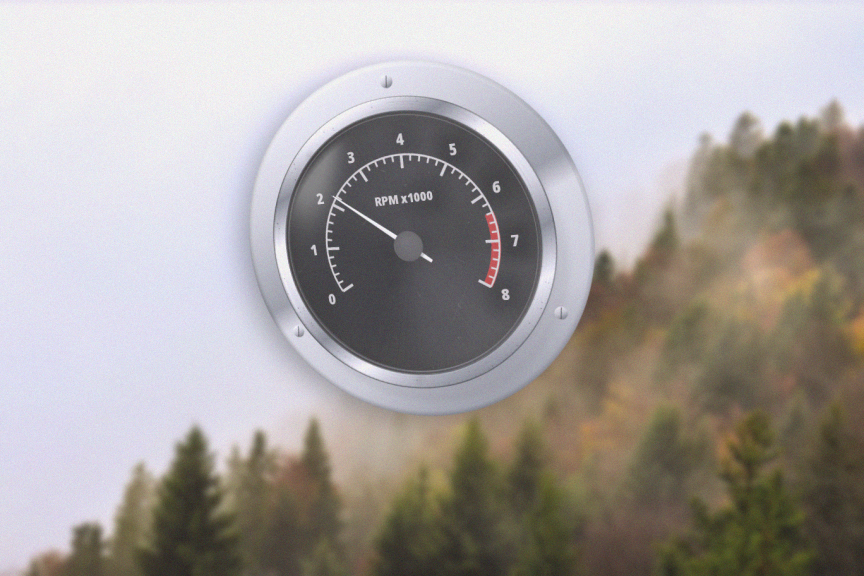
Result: **2200** rpm
